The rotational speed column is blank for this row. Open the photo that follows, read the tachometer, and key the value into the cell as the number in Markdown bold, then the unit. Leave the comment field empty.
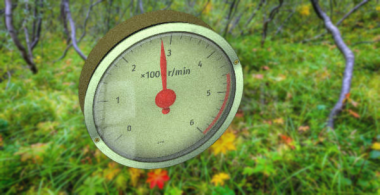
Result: **2800** rpm
